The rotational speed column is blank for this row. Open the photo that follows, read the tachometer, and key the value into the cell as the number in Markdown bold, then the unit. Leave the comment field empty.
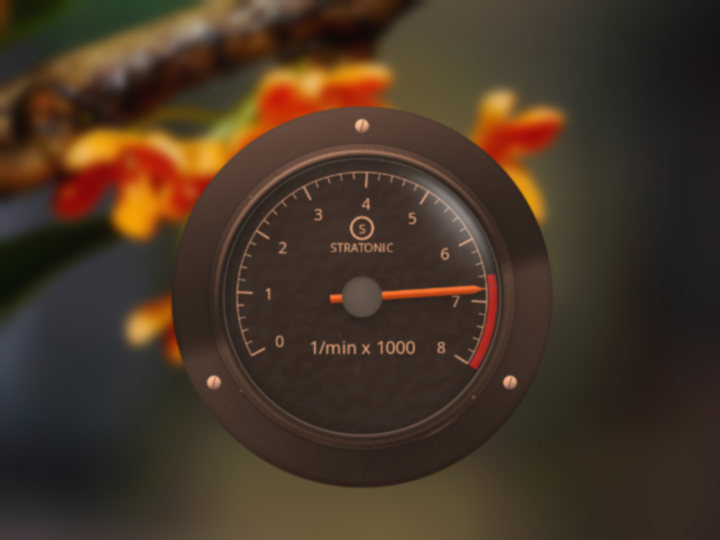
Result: **6800** rpm
